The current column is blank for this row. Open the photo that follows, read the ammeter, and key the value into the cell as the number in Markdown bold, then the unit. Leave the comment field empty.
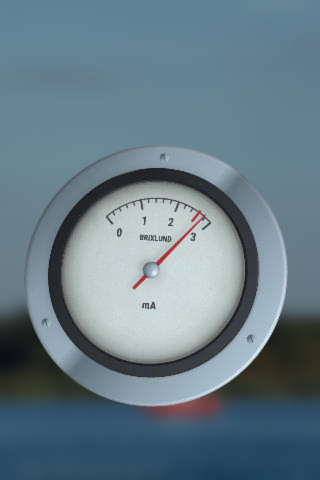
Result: **2.8** mA
